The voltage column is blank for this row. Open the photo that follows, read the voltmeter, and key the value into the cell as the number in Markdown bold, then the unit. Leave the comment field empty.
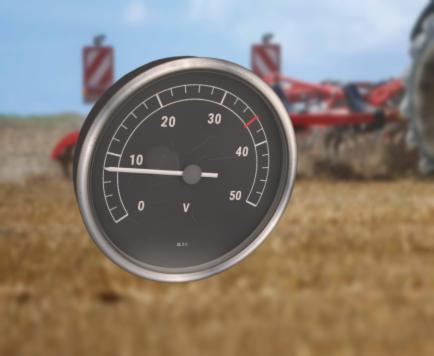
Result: **8** V
